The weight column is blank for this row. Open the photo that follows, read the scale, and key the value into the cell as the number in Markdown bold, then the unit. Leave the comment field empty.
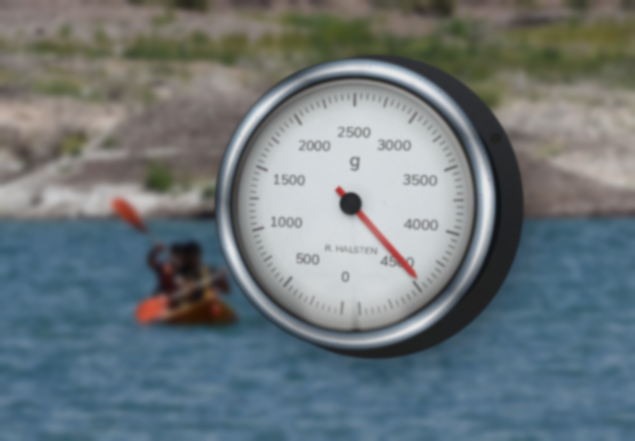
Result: **4450** g
